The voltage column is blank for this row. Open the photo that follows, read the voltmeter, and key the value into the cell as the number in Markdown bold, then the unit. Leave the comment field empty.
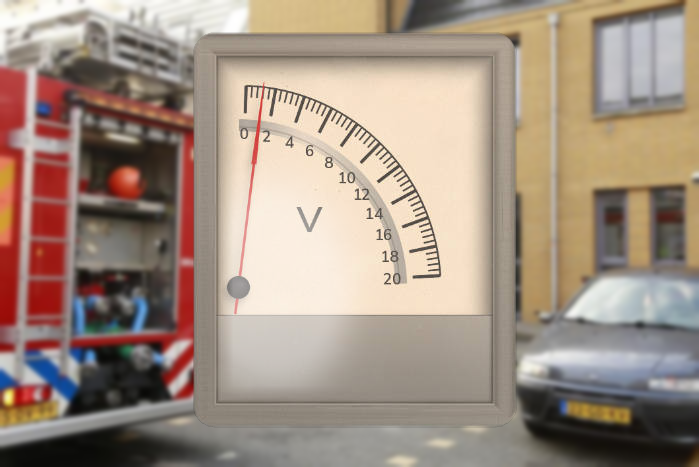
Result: **1.2** V
